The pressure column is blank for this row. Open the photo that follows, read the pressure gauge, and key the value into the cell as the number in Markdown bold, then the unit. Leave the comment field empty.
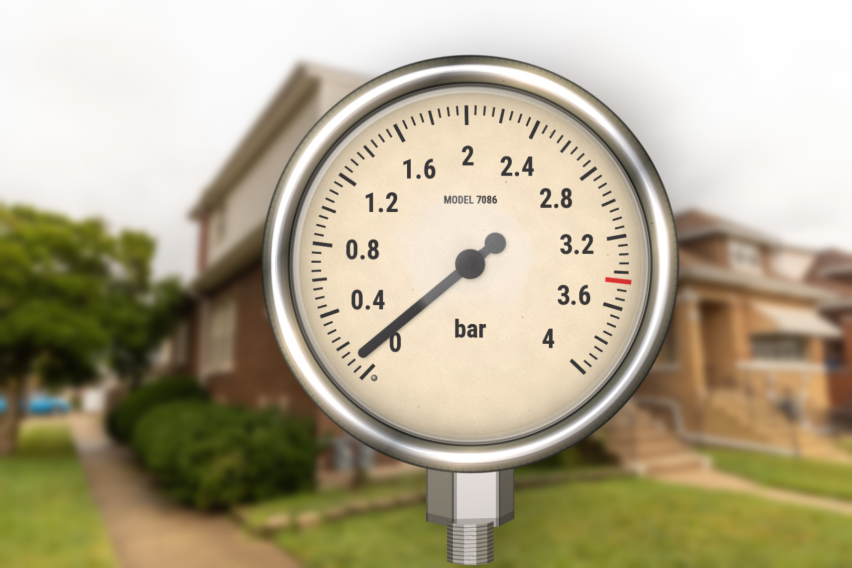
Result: **0.1** bar
